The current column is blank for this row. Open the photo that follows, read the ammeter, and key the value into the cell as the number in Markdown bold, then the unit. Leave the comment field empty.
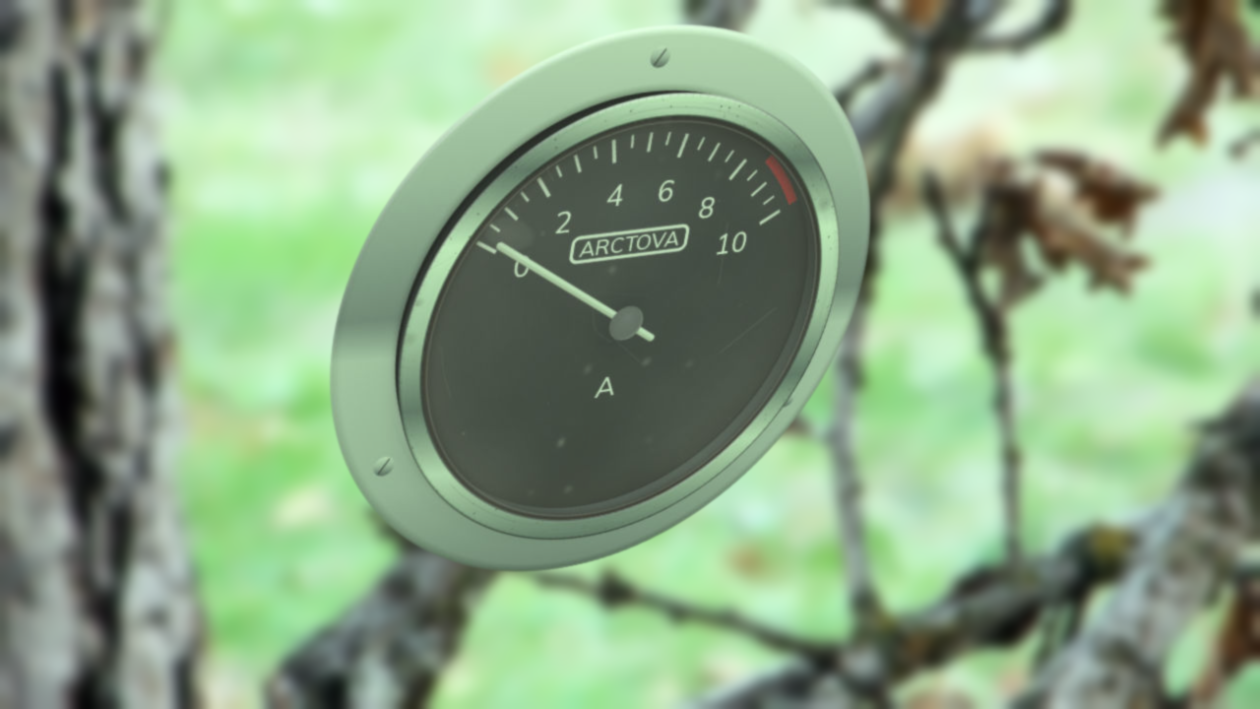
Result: **0.25** A
